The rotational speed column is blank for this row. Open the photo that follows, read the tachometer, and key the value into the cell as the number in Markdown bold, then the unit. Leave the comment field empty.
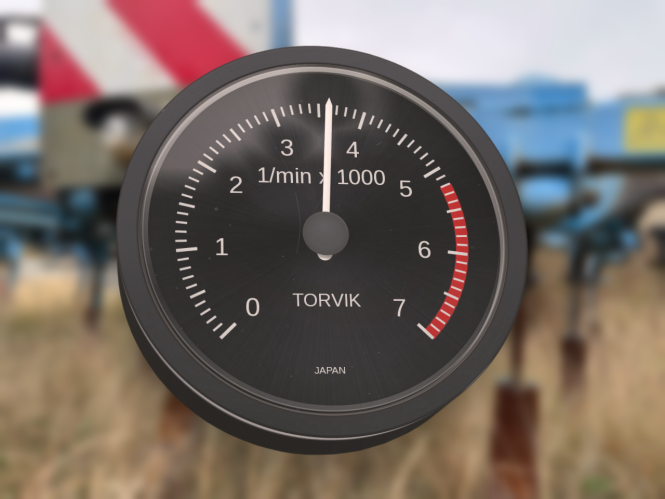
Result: **3600** rpm
